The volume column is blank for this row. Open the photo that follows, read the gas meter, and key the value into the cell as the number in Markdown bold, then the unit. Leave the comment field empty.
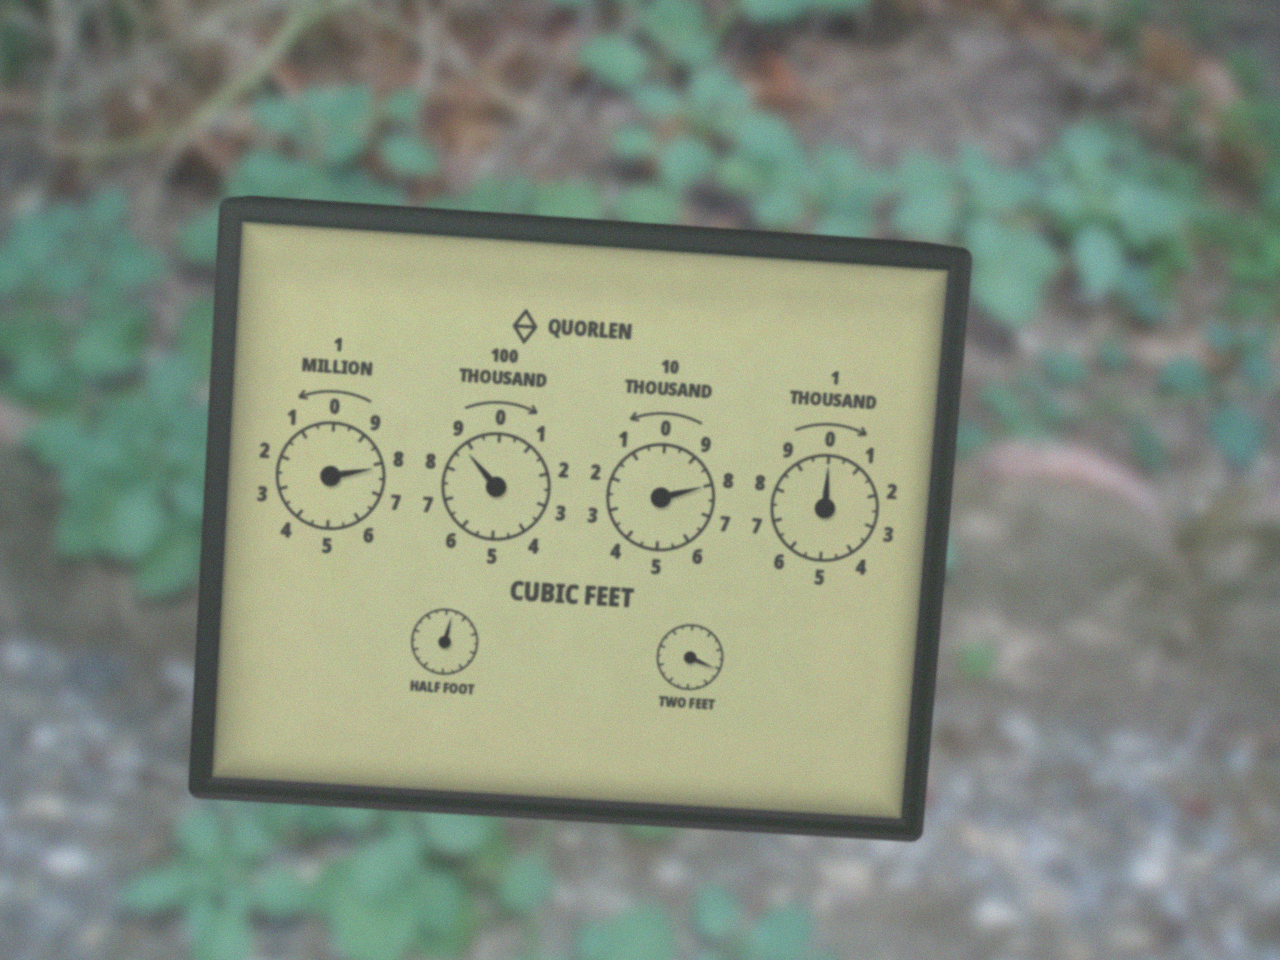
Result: **788000** ft³
